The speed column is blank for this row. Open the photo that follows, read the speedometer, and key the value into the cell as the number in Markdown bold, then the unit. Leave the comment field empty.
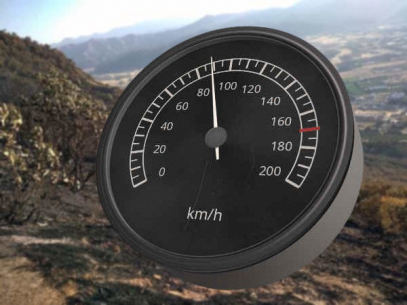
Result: **90** km/h
